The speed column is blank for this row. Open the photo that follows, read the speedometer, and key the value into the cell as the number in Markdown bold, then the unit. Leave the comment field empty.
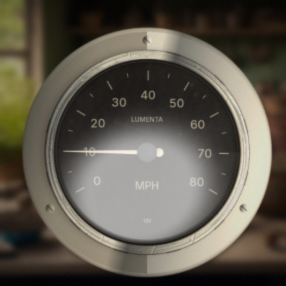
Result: **10** mph
